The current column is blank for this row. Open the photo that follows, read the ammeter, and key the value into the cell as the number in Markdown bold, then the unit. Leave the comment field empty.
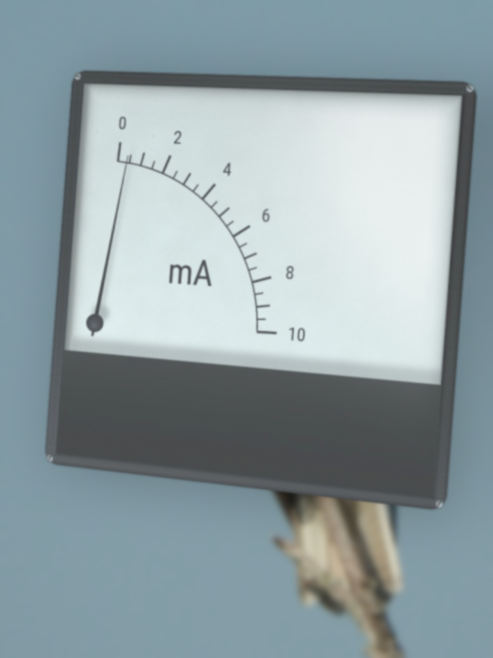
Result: **0.5** mA
